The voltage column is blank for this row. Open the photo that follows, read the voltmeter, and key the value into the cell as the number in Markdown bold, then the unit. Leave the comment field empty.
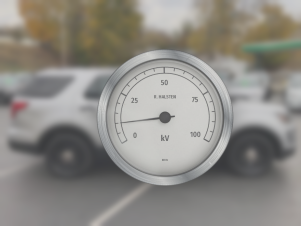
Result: **10** kV
